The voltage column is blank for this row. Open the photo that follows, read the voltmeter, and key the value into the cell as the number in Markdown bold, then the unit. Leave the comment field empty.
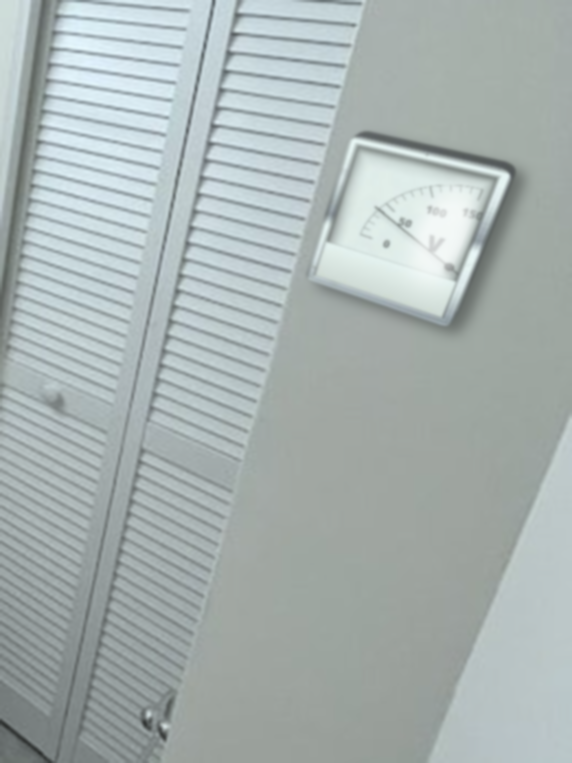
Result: **40** V
